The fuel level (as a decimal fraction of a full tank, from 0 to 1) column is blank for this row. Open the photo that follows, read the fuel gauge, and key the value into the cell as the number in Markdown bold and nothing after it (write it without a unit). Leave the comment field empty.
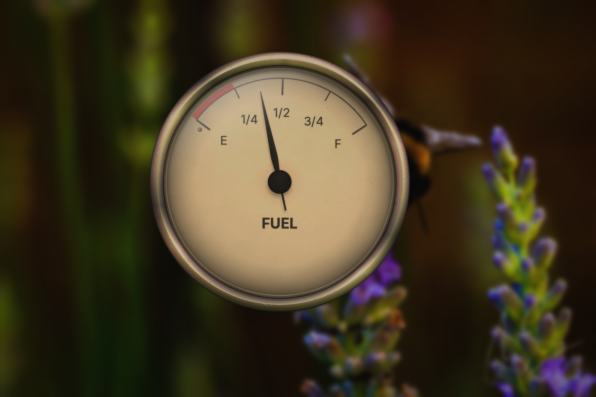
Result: **0.375**
